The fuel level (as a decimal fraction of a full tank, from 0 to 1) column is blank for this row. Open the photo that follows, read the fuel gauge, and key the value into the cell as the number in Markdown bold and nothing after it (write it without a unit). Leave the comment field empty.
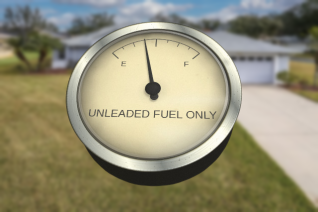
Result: **0.375**
